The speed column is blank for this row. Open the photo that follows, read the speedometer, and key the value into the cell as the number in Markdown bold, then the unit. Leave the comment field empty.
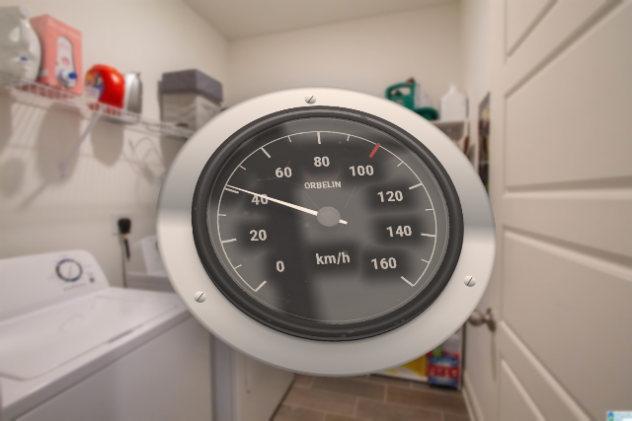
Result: **40** km/h
